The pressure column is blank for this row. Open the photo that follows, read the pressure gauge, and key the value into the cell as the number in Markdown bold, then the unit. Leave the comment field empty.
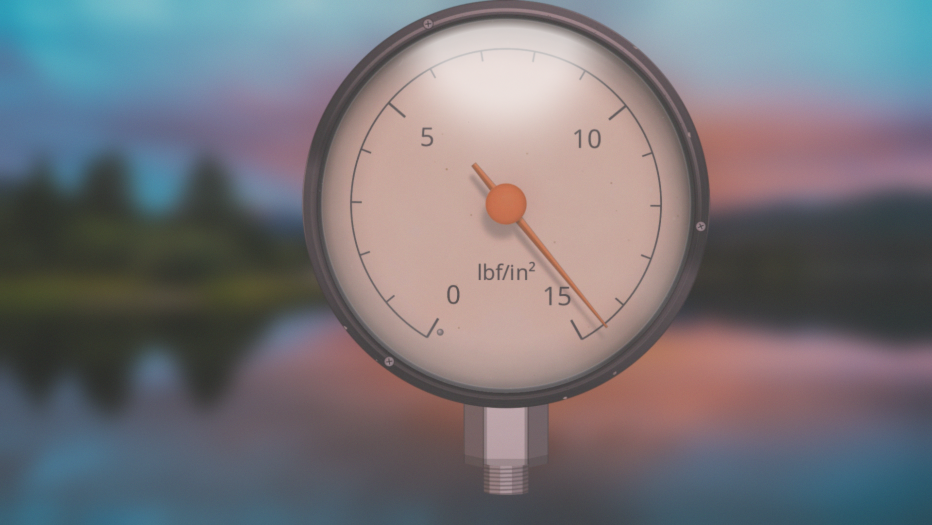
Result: **14.5** psi
